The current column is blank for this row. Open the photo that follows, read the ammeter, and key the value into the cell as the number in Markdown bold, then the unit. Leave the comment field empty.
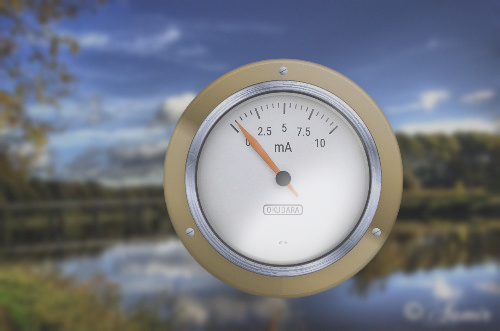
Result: **0.5** mA
